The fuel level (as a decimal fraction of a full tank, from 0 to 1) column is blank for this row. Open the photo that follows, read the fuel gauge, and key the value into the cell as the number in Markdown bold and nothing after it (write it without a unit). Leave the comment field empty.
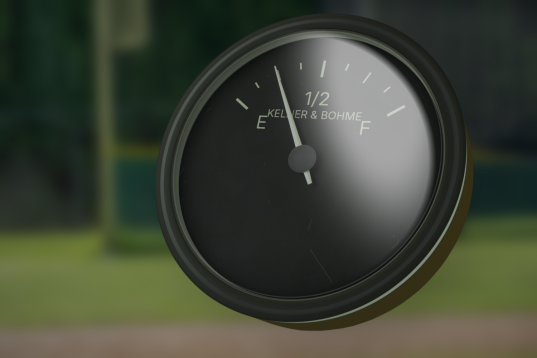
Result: **0.25**
